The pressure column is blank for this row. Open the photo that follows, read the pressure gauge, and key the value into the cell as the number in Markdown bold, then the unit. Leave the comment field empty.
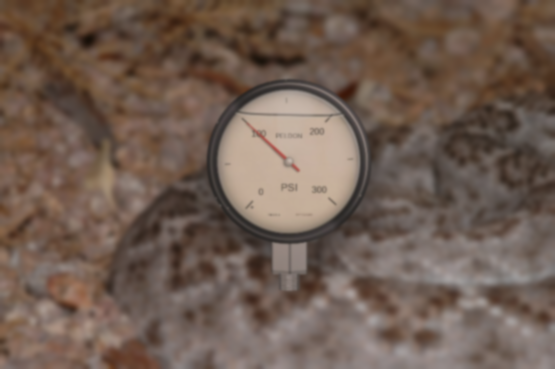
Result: **100** psi
